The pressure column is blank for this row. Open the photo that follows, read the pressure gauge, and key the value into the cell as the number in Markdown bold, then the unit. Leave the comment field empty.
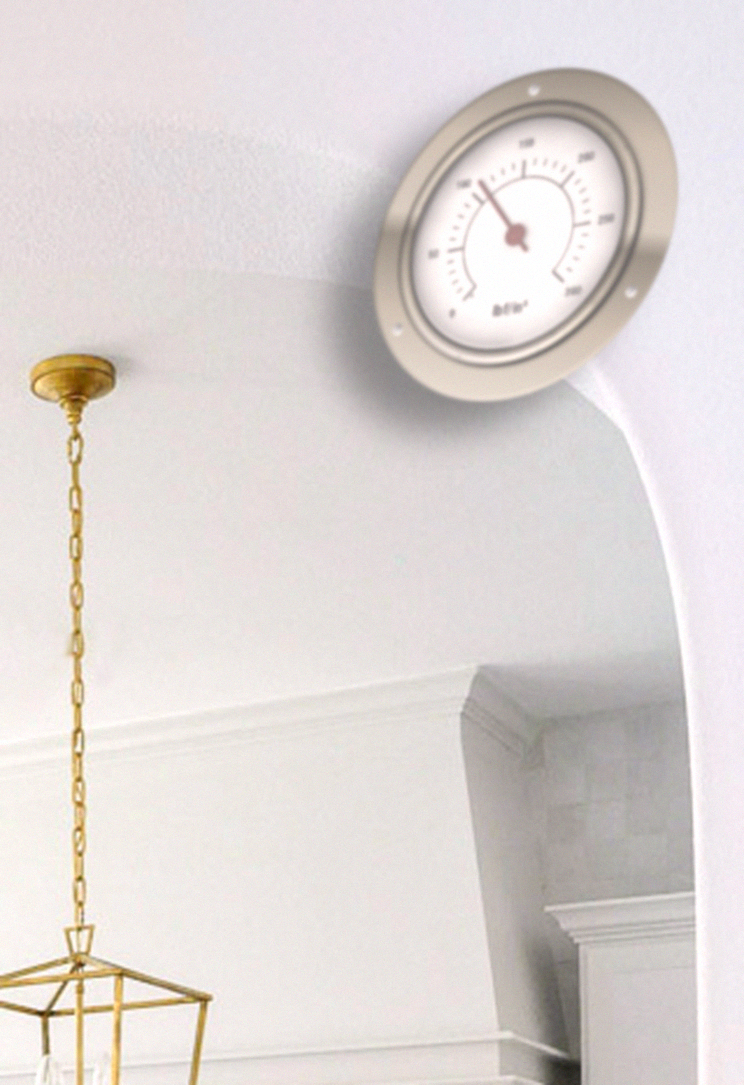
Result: **110** psi
